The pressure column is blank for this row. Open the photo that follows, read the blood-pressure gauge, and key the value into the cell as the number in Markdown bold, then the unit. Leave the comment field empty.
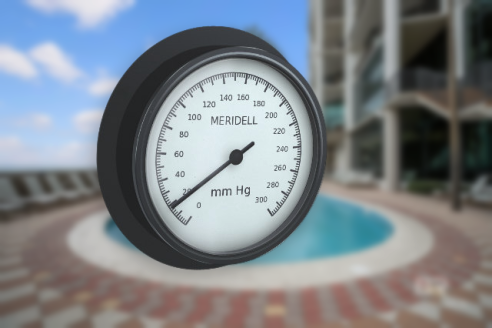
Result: **20** mmHg
